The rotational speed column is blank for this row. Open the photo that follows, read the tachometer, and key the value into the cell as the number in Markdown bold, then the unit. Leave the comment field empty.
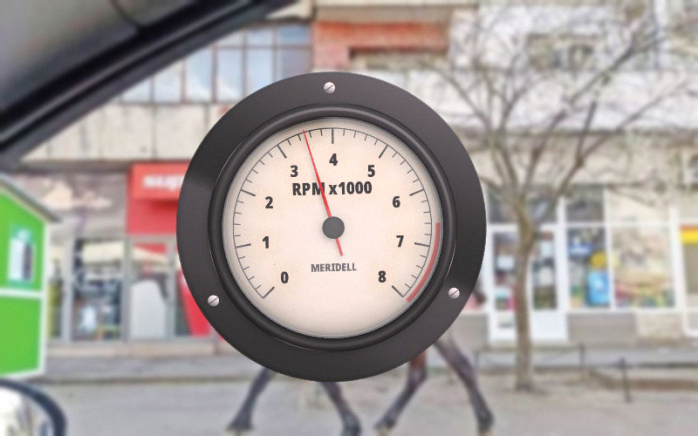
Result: **3500** rpm
